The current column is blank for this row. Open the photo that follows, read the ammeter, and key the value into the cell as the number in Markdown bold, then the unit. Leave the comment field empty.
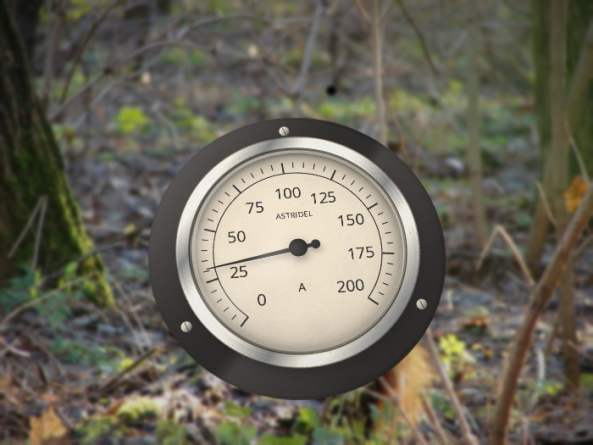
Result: **30** A
